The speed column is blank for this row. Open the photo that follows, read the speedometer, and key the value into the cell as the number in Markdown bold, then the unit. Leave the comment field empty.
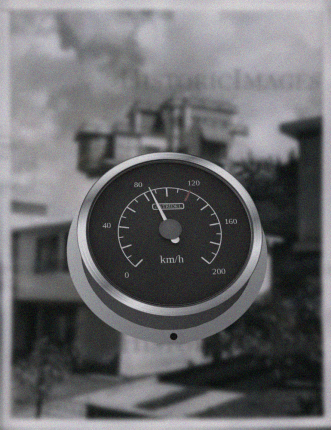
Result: **85** km/h
